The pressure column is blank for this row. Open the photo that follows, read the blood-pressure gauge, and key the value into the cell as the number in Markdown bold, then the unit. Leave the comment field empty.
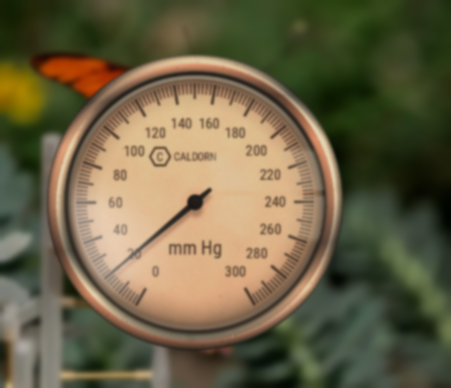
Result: **20** mmHg
